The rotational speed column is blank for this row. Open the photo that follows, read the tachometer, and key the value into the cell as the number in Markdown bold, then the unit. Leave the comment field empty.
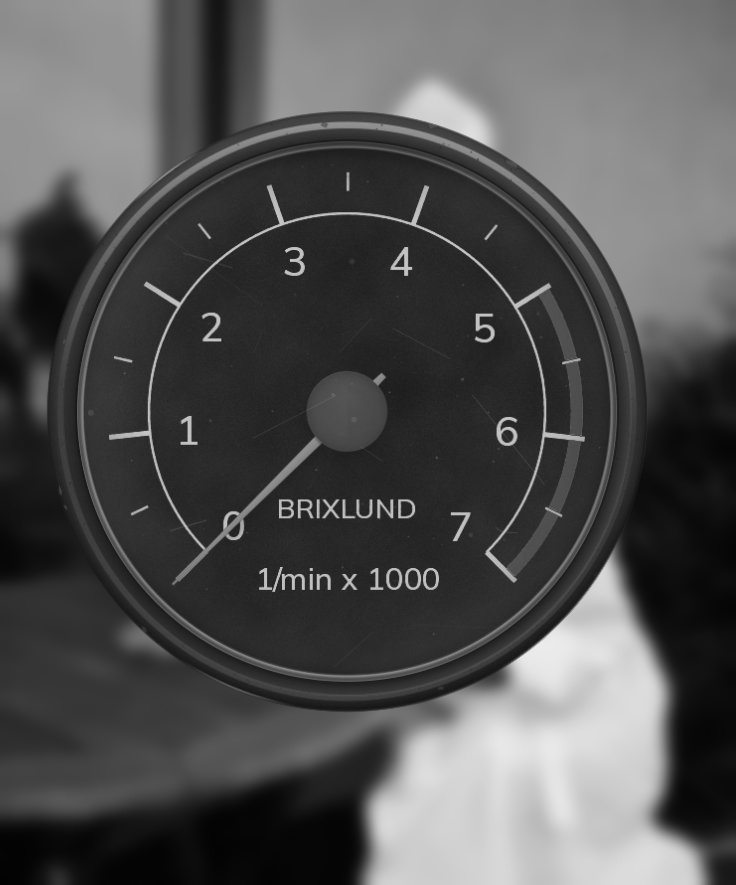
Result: **0** rpm
